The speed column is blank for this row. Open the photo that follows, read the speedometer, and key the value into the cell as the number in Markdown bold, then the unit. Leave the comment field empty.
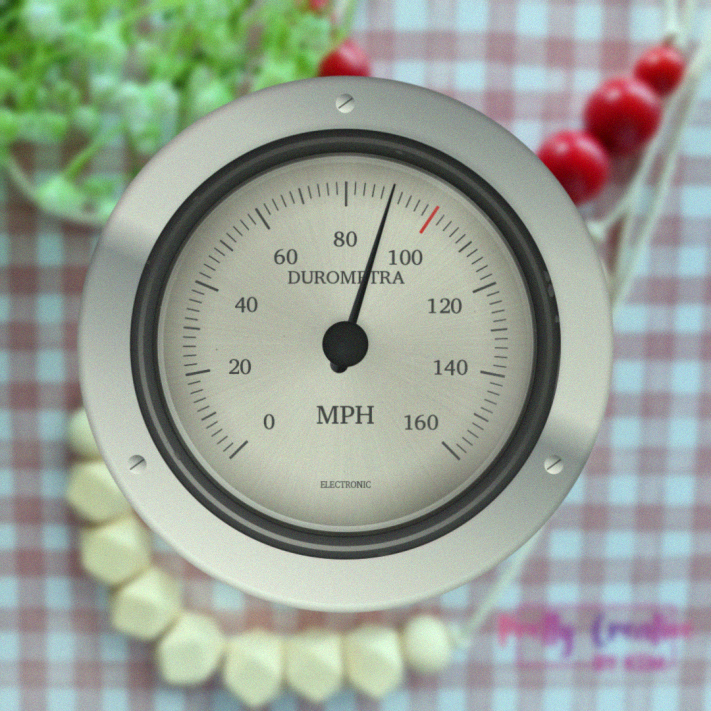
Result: **90** mph
